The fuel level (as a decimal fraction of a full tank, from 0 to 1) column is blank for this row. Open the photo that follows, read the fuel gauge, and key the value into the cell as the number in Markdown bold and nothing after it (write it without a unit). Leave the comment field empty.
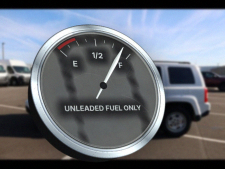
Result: **0.875**
